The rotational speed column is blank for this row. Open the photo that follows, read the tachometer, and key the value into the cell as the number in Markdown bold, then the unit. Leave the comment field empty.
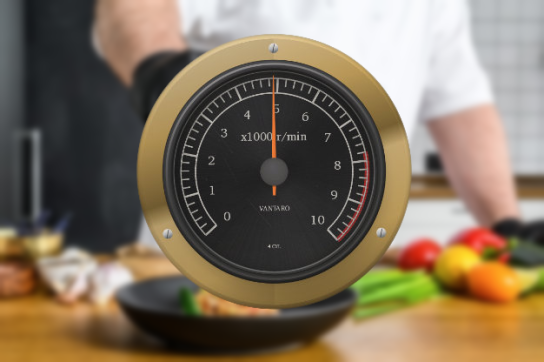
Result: **4900** rpm
